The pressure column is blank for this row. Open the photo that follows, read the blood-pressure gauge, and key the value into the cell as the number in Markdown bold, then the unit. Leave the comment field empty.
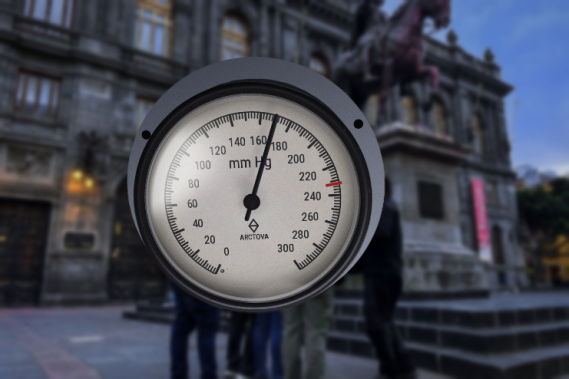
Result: **170** mmHg
